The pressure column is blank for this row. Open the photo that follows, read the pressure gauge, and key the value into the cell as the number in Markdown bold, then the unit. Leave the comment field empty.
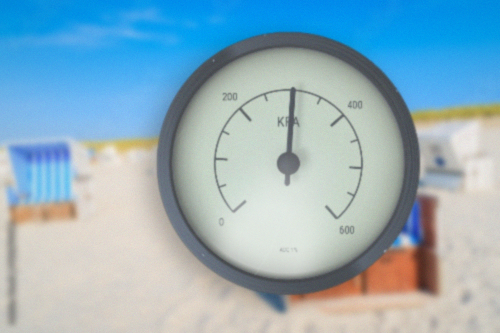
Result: **300** kPa
